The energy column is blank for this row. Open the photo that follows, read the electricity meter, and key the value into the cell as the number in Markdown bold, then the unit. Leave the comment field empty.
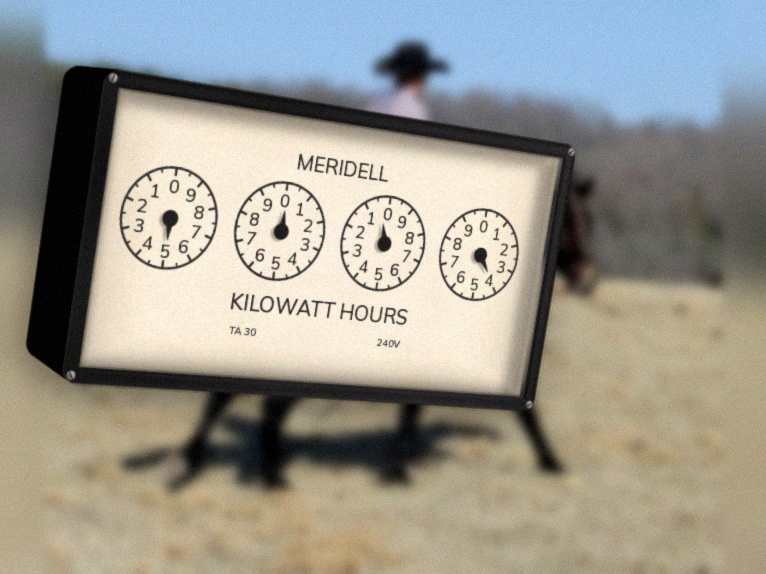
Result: **5004** kWh
